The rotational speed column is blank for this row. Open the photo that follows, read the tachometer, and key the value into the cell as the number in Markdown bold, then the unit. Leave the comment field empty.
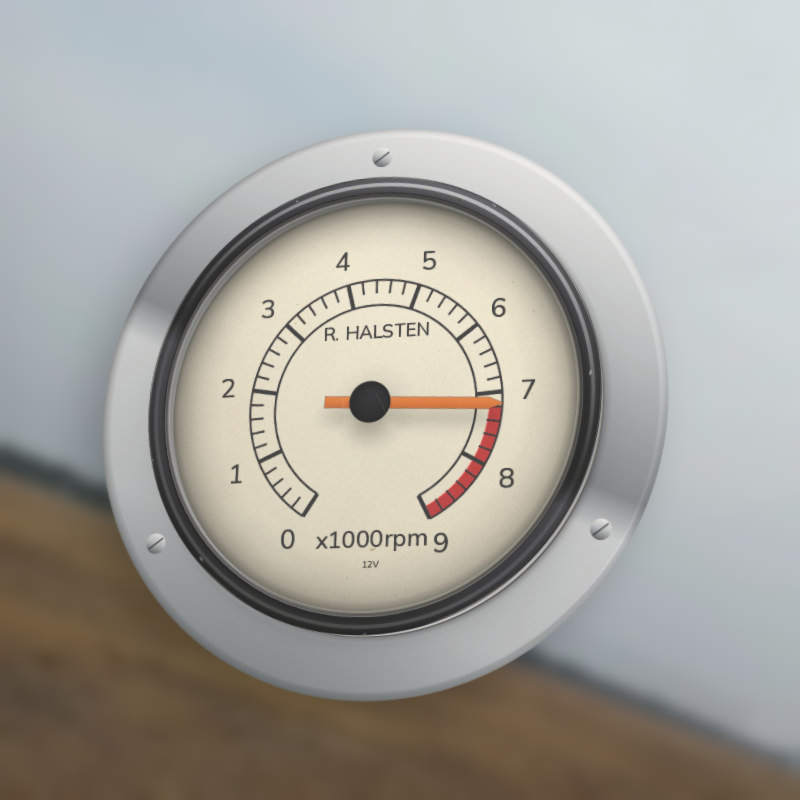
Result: **7200** rpm
